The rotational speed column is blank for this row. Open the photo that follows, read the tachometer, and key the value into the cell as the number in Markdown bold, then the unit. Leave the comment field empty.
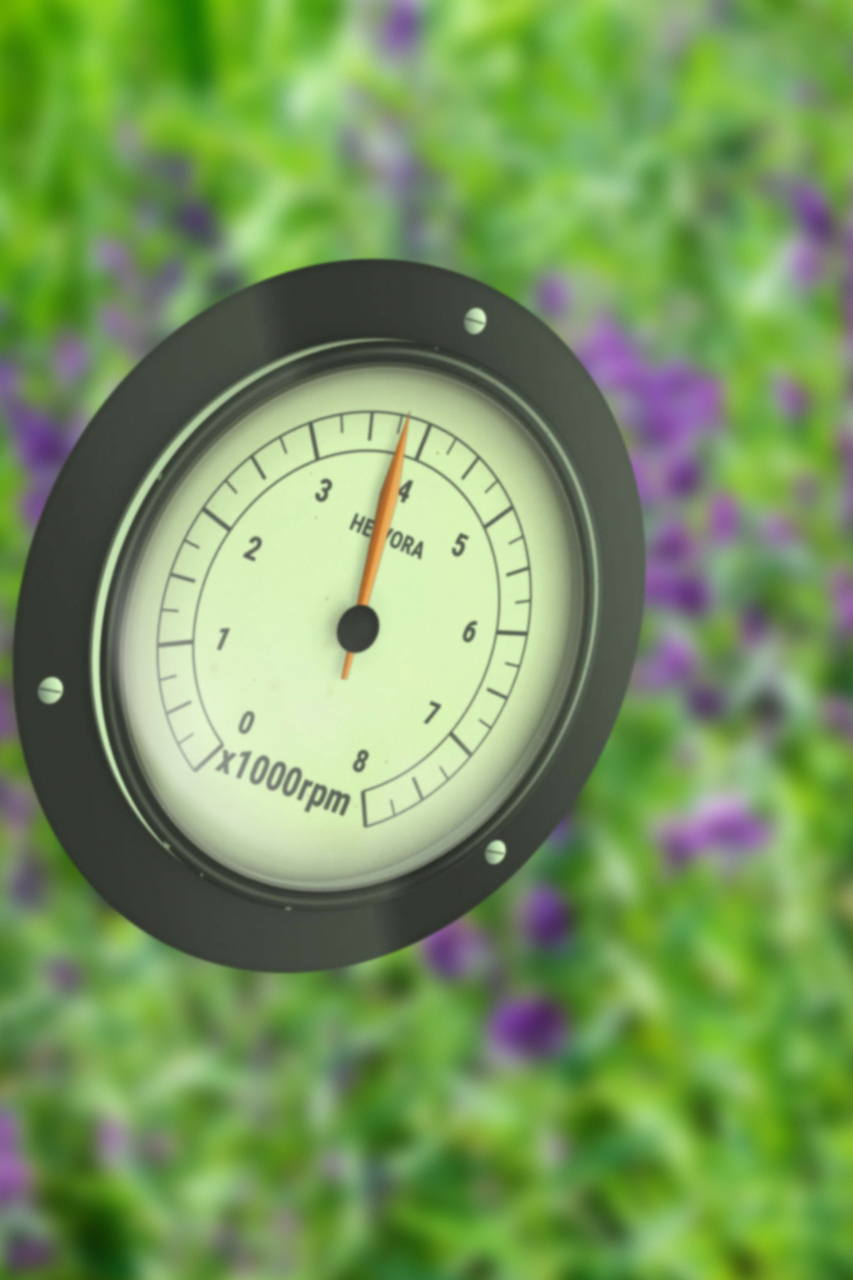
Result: **3750** rpm
